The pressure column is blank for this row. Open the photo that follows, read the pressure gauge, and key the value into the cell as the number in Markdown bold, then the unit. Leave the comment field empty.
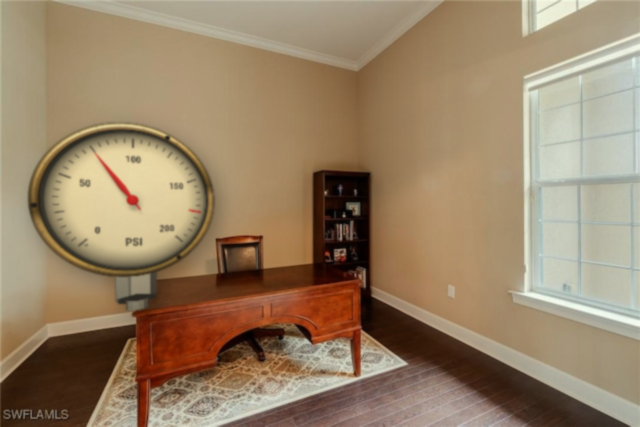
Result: **75** psi
